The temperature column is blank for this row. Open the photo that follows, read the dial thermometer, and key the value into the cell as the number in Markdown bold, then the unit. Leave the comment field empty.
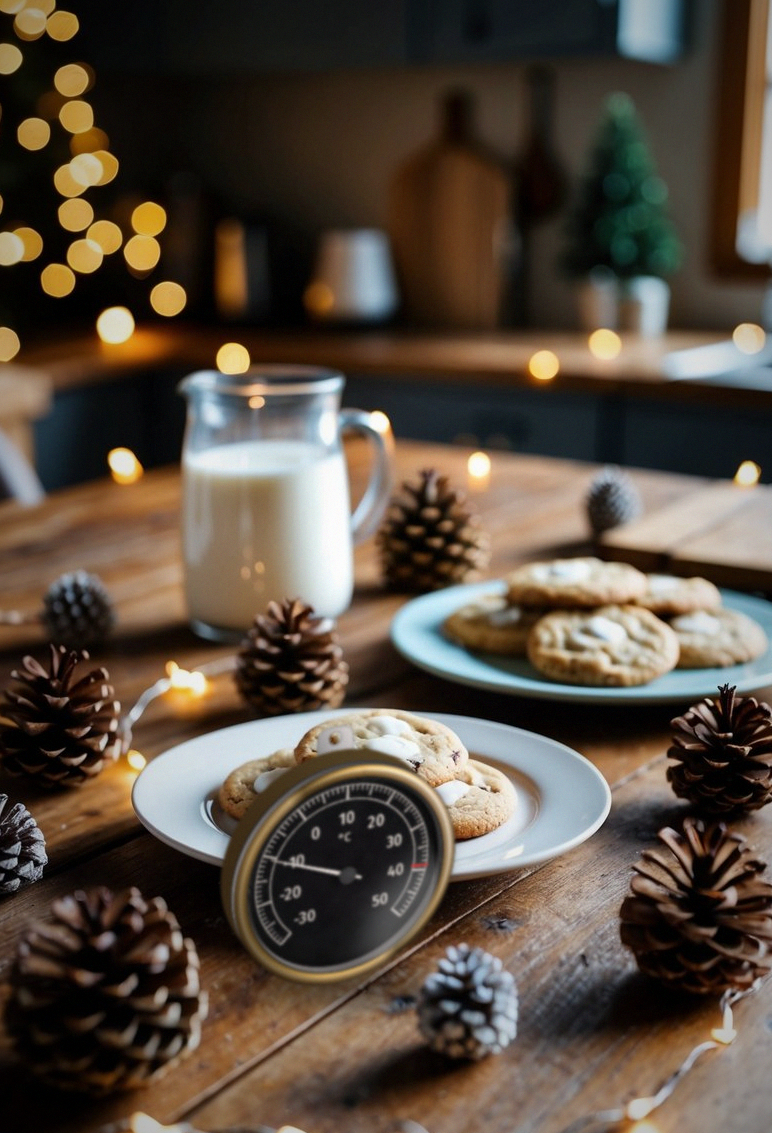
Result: **-10** °C
